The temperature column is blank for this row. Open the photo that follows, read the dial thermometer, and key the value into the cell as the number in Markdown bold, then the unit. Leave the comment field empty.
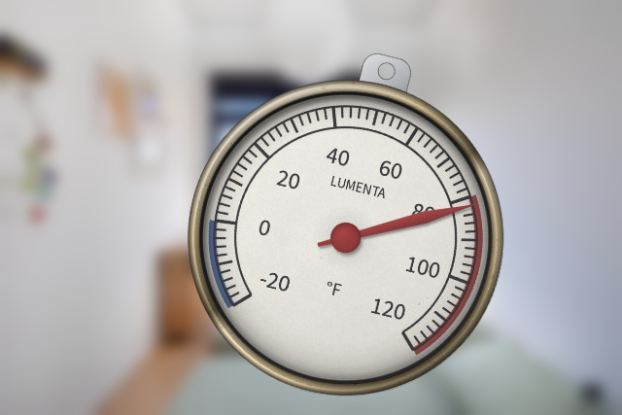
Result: **82** °F
